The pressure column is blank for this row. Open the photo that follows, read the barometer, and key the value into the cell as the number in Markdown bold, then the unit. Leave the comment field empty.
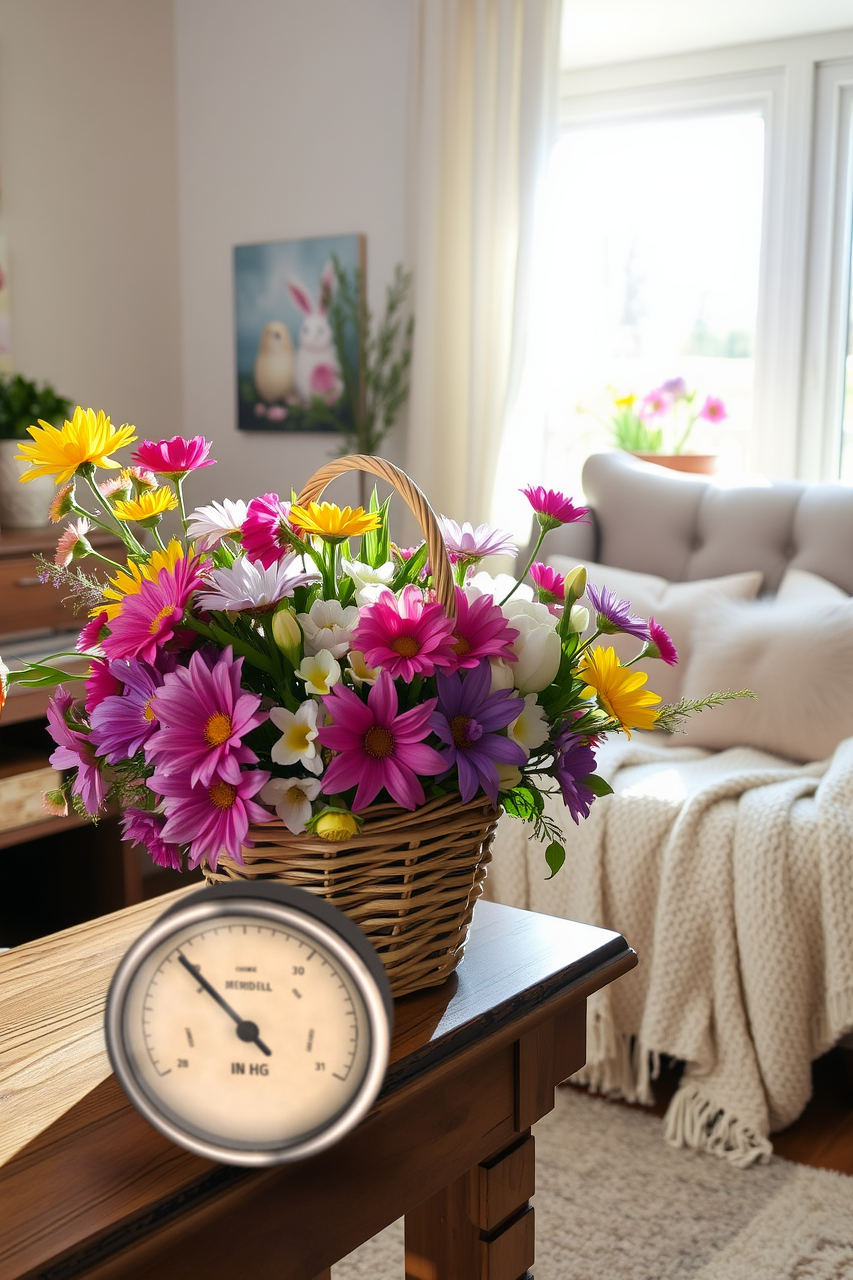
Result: **29** inHg
